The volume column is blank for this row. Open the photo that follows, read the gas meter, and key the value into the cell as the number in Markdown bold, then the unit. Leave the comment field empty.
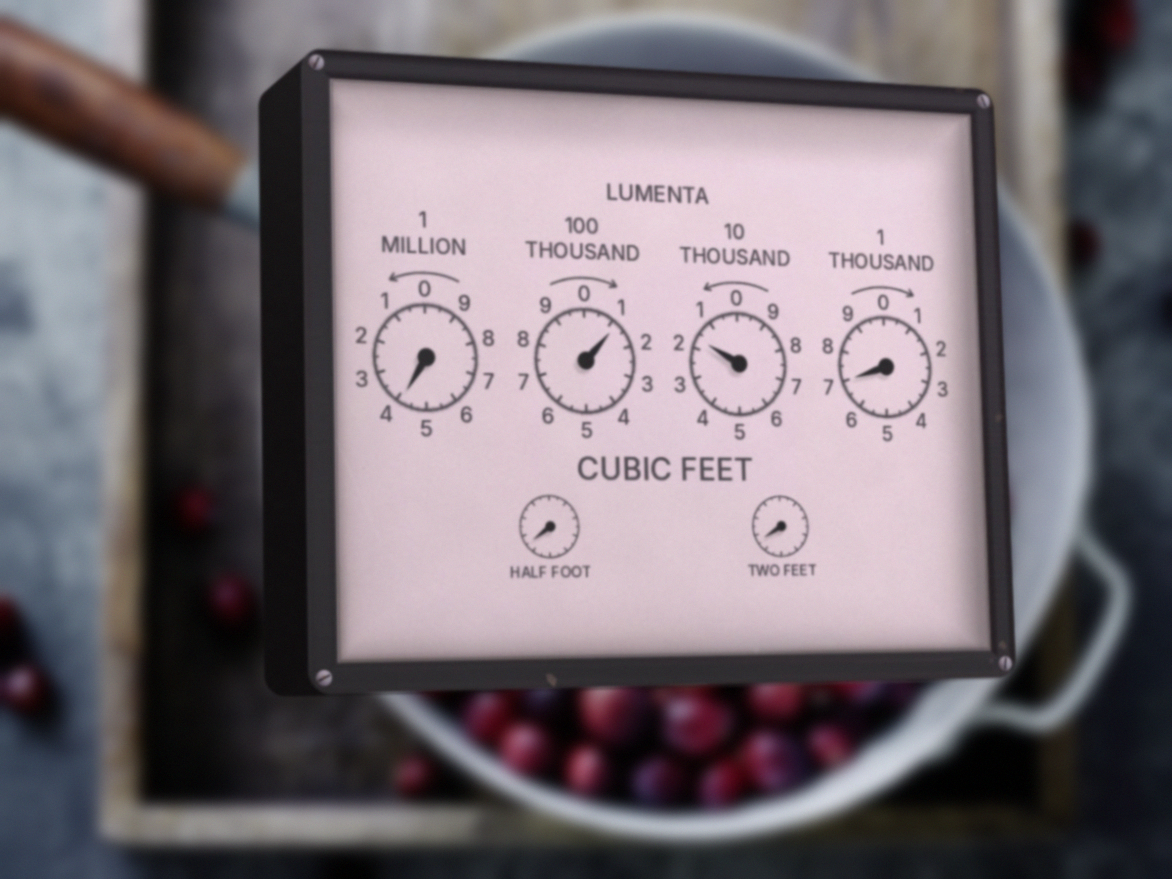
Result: **411700** ft³
